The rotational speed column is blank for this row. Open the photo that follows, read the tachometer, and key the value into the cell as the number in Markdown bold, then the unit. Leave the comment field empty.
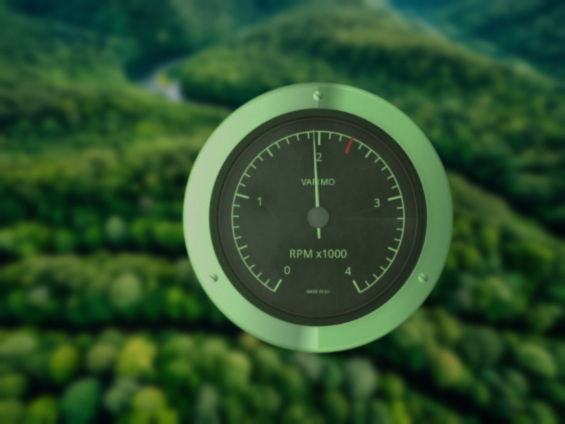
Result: **1950** rpm
